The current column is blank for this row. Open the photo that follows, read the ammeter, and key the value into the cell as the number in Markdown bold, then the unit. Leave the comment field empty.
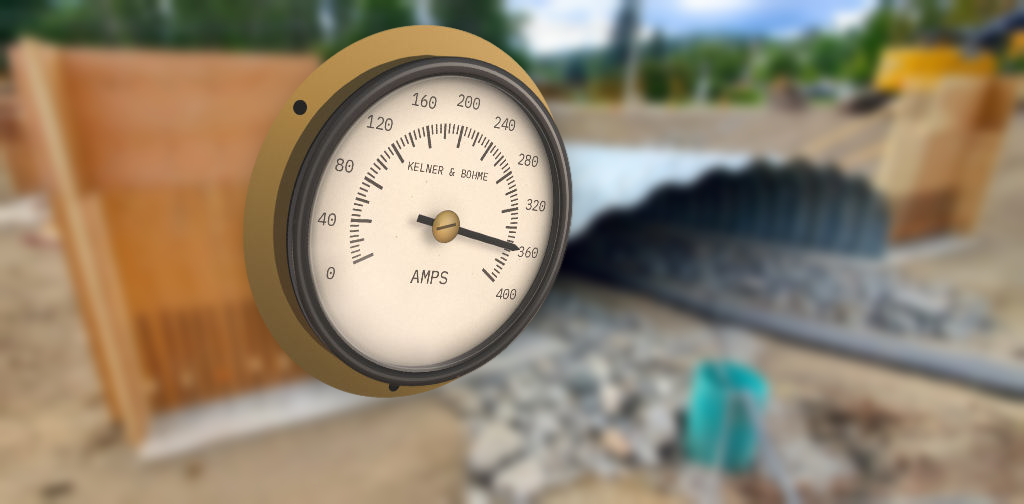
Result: **360** A
